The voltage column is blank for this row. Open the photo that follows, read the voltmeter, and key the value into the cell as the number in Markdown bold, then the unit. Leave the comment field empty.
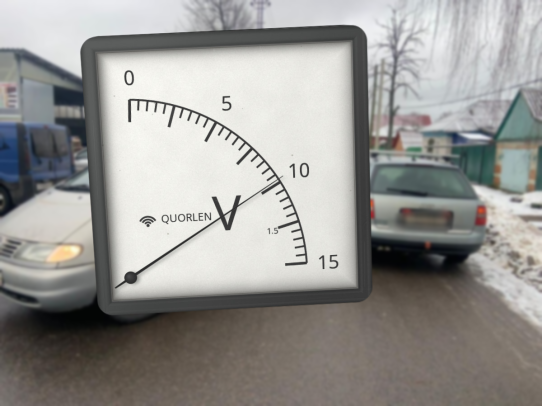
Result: **9.75** V
